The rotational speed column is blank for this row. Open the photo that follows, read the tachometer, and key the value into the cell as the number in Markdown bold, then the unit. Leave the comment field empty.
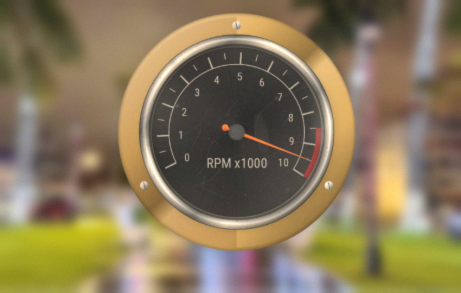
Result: **9500** rpm
